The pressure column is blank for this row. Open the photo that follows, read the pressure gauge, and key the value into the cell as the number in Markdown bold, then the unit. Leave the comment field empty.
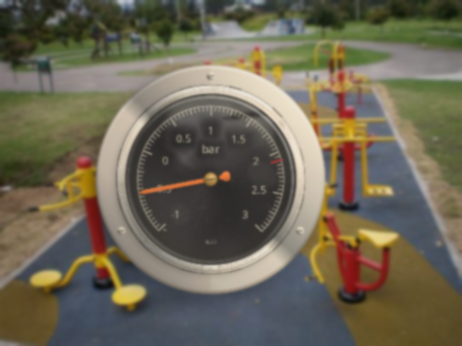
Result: **-0.5** bar
